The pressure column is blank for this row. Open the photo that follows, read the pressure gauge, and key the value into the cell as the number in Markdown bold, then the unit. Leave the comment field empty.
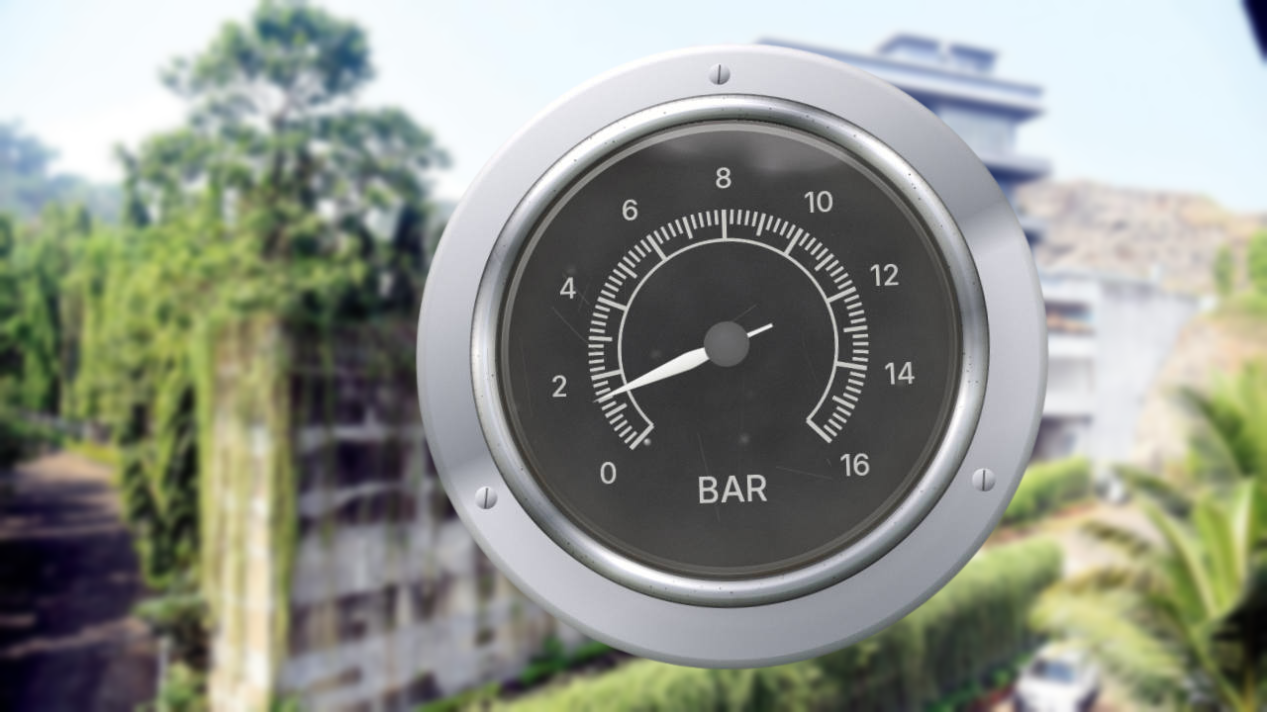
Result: **1.4** bar
